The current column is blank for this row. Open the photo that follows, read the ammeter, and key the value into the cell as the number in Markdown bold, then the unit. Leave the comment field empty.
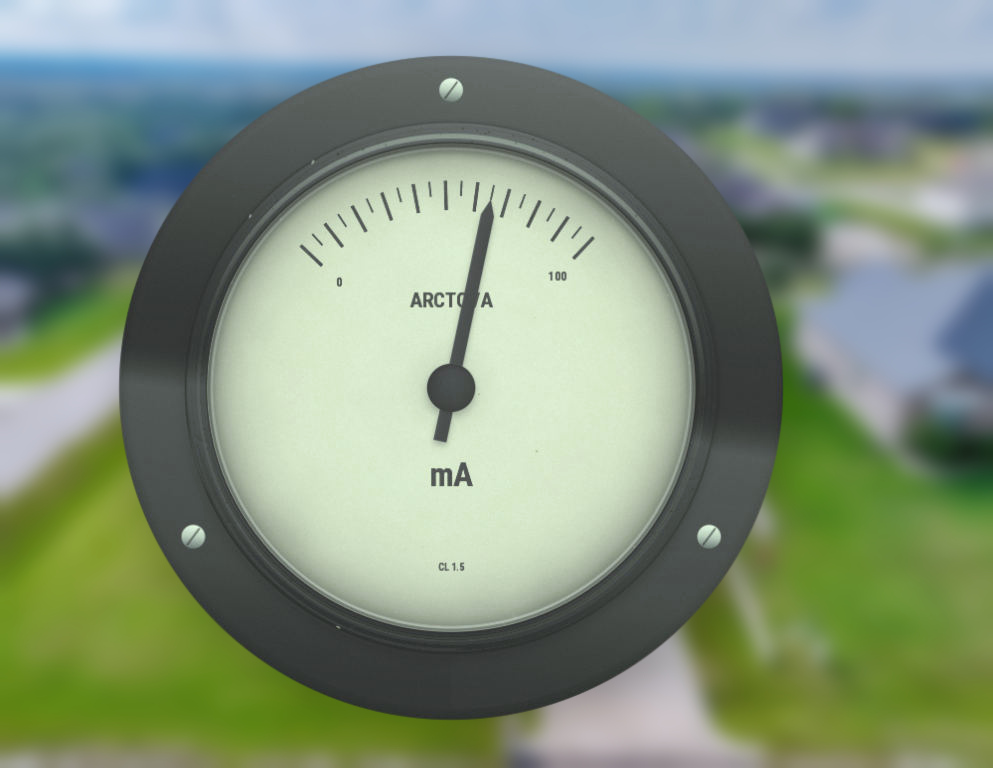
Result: **65** mA
